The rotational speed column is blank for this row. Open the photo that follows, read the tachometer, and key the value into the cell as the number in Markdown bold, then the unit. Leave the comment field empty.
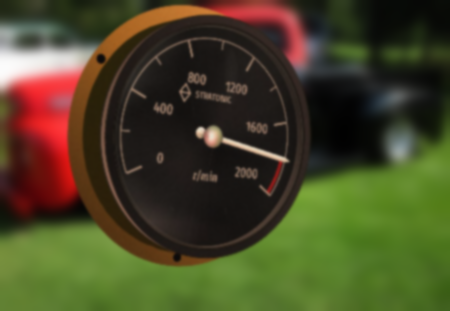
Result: **1800** rpm
